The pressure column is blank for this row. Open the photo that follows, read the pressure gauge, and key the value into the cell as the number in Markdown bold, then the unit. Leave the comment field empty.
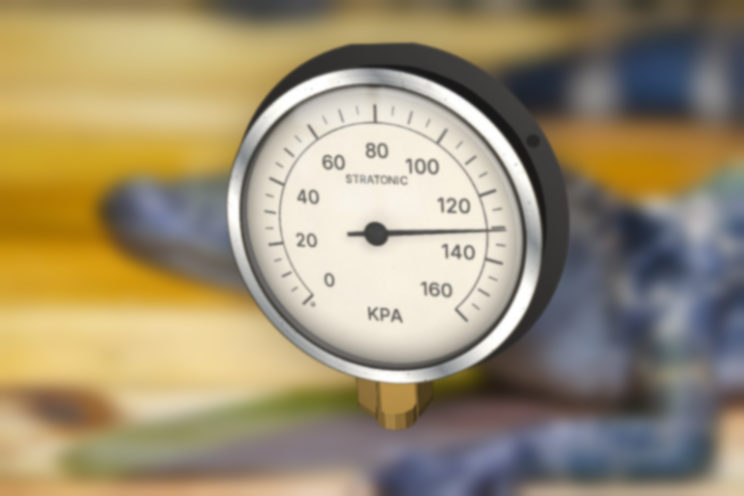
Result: **130** kPa
